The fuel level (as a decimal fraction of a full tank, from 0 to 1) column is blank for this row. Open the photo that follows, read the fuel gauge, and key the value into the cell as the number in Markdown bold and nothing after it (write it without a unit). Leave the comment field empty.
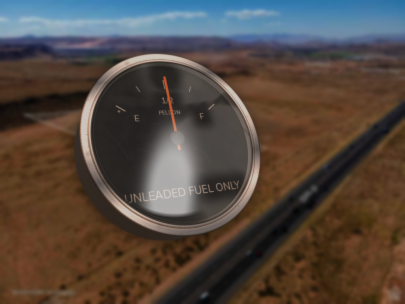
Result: **0.5**
